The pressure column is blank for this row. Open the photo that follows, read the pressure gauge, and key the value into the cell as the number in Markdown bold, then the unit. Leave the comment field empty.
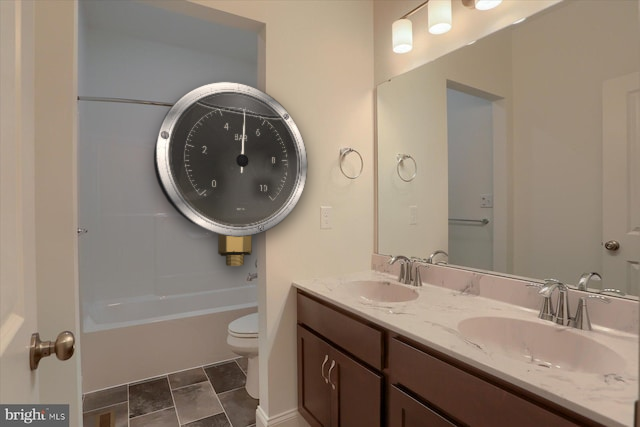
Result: **5** bar
